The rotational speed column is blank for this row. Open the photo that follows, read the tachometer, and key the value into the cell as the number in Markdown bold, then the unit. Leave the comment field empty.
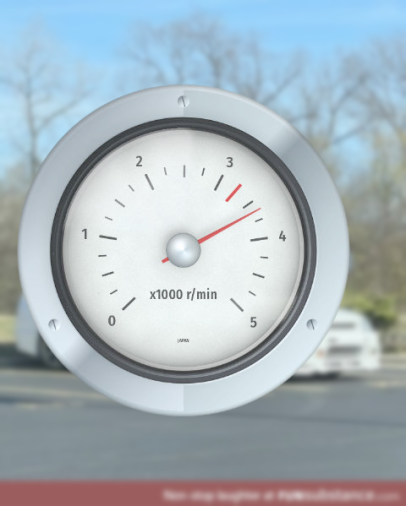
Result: **3625** rpm
